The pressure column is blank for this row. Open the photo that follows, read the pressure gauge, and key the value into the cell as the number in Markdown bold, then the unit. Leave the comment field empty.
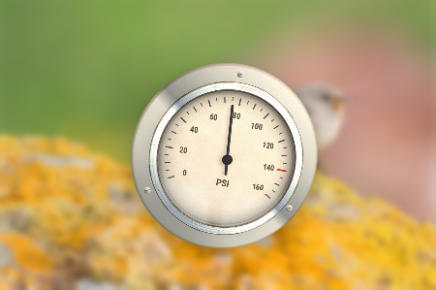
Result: **75** psi
